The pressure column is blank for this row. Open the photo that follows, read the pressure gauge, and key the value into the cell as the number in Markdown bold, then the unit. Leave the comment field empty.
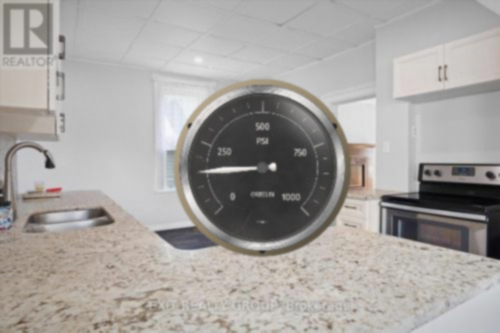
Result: **150** psi
